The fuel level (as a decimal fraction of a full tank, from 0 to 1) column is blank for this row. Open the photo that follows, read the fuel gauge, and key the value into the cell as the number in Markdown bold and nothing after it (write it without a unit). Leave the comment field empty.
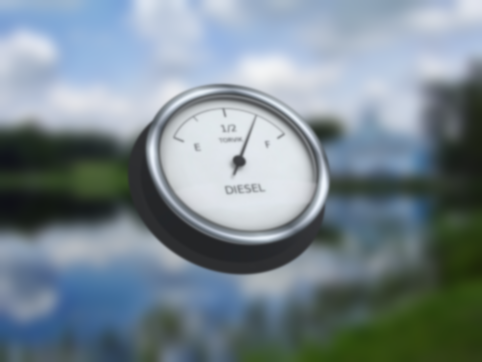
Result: **0.75**
